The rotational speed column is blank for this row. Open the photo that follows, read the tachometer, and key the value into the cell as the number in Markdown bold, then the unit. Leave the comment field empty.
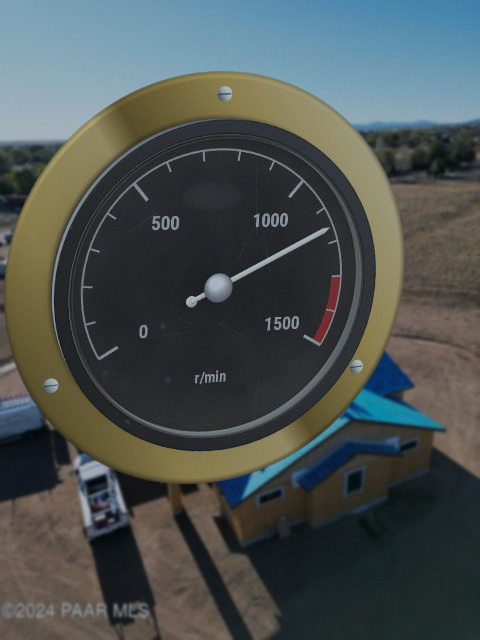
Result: **1150** rpm
